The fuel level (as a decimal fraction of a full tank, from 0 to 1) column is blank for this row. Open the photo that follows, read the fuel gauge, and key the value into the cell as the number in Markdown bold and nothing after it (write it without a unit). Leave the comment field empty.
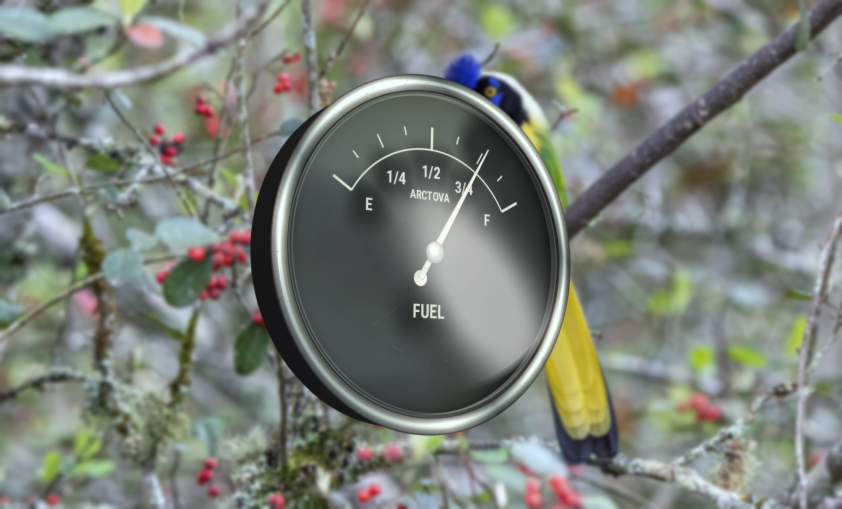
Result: **0.75**
